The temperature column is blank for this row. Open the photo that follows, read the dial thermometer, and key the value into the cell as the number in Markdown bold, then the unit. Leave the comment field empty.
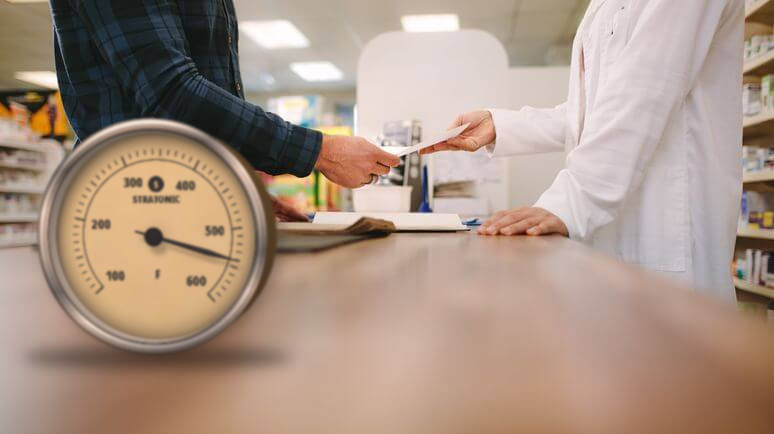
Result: **540** °F
